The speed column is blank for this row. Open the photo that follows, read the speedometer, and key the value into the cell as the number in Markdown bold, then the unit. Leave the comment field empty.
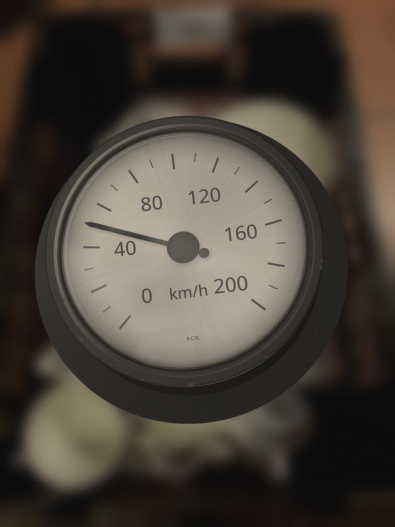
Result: **50** km/h
